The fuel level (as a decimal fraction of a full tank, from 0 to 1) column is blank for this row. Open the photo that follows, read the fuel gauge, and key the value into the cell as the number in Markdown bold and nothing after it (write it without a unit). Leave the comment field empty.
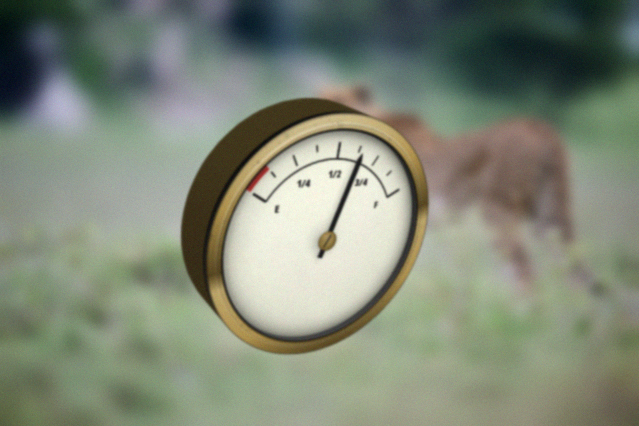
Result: **0.625**
